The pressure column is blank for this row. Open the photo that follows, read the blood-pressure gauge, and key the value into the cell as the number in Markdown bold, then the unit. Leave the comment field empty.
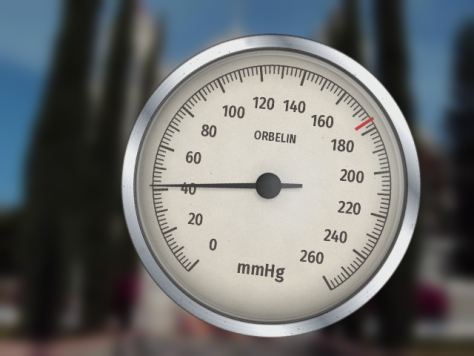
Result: **42** mmHg
